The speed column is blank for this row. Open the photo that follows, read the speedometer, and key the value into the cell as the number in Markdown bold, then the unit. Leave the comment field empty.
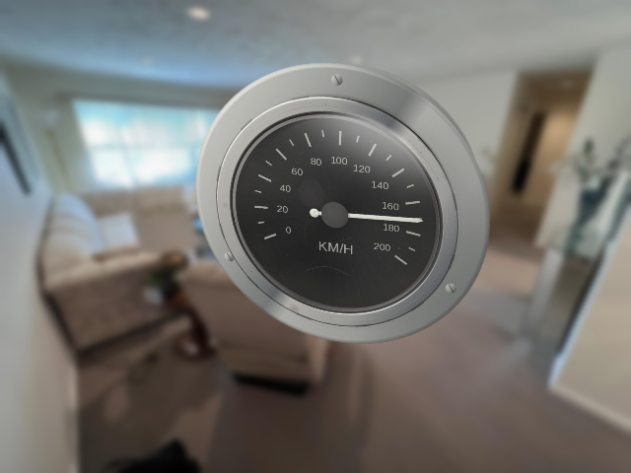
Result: **170** km/h
